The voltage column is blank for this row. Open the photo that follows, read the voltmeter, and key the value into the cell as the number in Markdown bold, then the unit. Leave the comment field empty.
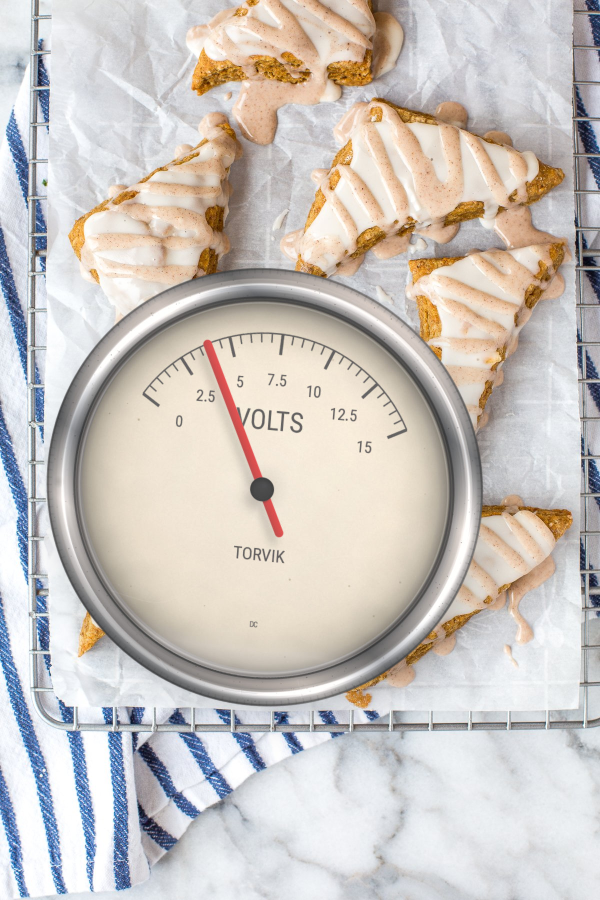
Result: **4** V
